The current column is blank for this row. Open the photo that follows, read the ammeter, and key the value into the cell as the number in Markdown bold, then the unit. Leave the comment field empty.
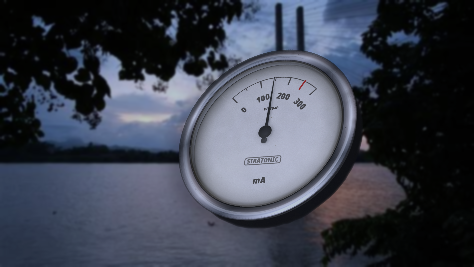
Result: **150** mA
